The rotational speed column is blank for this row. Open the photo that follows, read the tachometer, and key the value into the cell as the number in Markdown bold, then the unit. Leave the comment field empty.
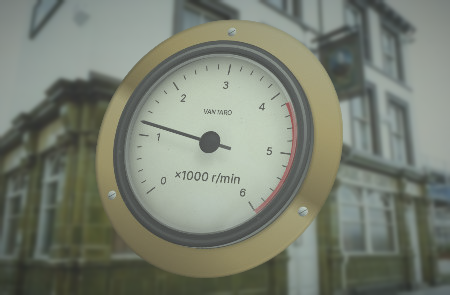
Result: **1200** rpm
